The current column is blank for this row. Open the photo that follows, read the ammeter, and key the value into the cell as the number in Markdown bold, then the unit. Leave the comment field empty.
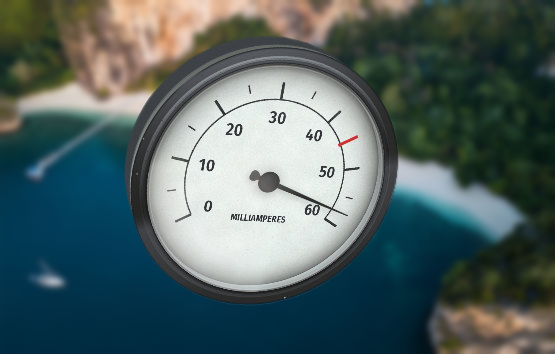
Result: **57.5** mA
